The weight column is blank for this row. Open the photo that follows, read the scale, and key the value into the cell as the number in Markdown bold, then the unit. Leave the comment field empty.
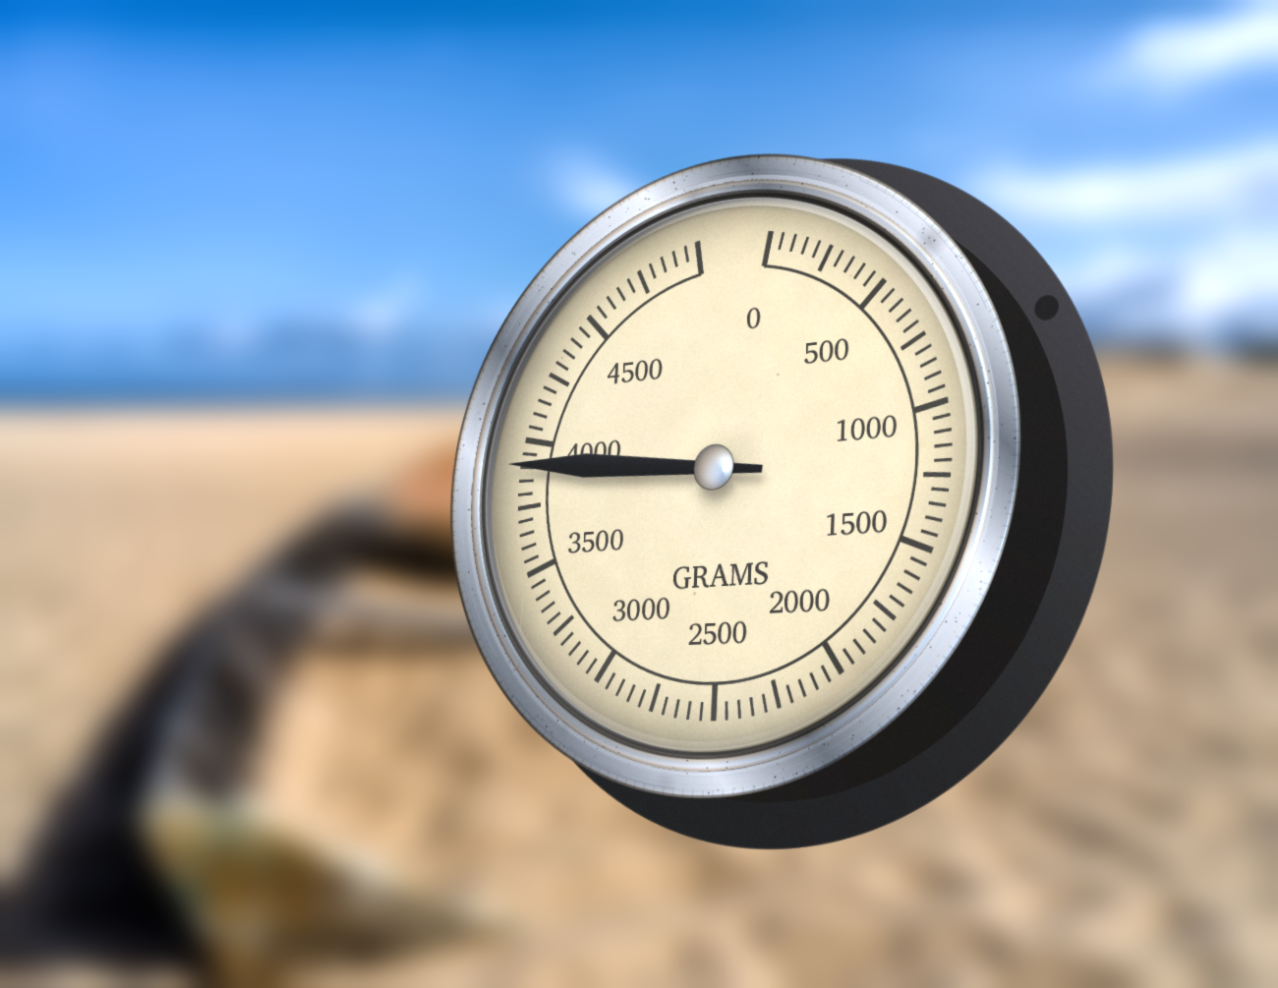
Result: **3900** g
